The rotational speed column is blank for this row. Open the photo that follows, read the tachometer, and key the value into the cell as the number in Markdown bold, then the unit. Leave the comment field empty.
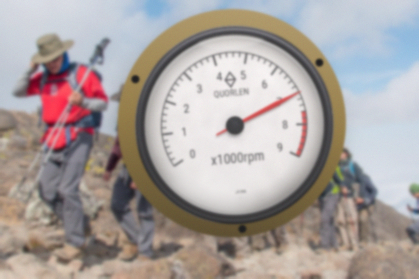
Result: **7000** rpm
